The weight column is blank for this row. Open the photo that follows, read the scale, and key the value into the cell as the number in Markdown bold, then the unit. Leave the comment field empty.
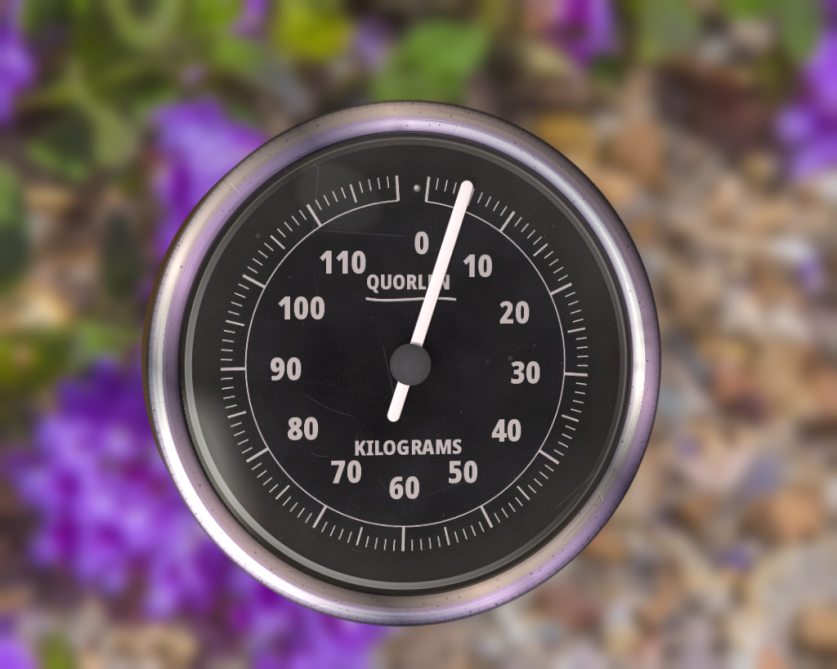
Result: **4** kg
